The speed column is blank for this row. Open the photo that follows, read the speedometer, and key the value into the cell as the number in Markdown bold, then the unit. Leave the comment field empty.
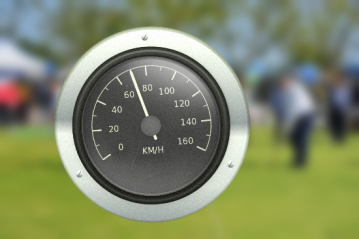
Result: **70** km/h
